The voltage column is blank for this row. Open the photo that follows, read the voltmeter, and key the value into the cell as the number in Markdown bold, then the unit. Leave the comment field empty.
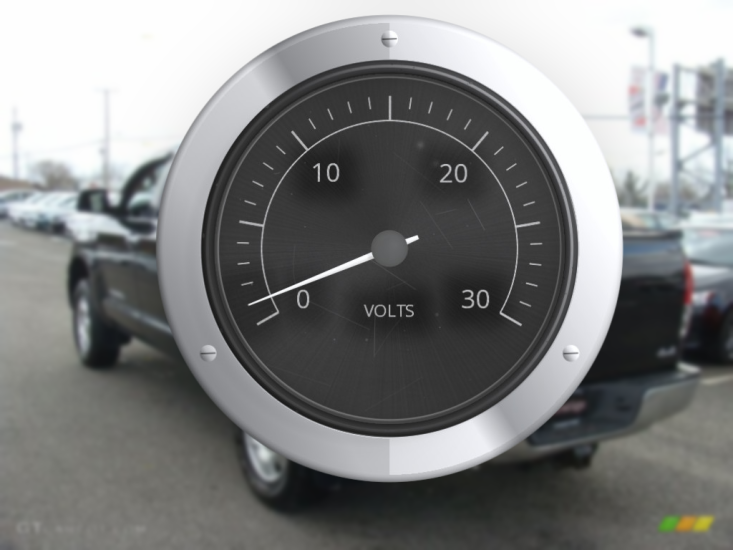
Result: **1** V
